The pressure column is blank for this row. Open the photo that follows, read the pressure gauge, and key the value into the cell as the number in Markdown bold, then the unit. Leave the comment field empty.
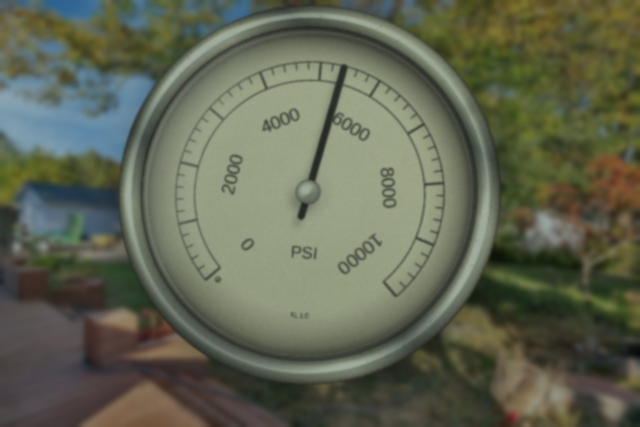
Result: **5400** psi
